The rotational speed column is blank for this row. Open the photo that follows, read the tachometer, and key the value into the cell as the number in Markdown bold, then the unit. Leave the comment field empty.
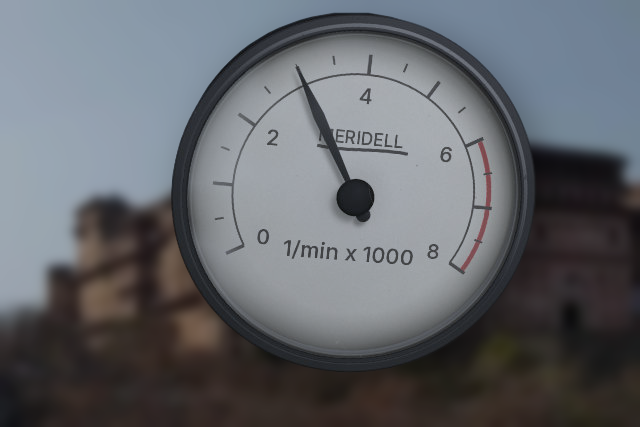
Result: **3000** rpm
